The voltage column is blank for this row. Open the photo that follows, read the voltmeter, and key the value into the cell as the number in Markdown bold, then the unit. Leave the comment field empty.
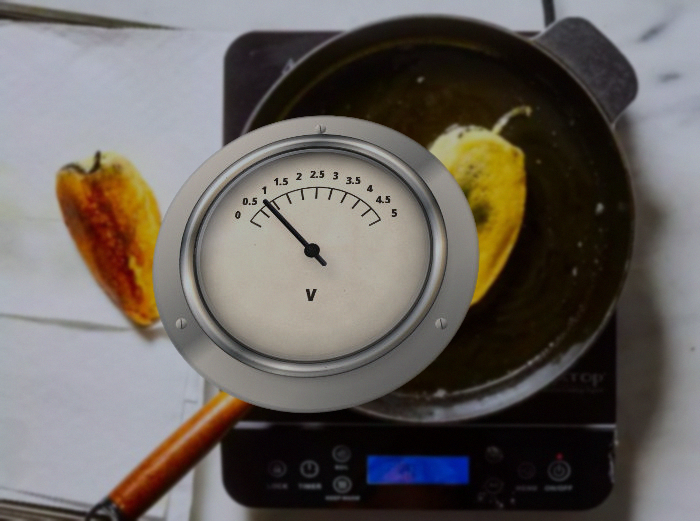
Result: **0.75** V
